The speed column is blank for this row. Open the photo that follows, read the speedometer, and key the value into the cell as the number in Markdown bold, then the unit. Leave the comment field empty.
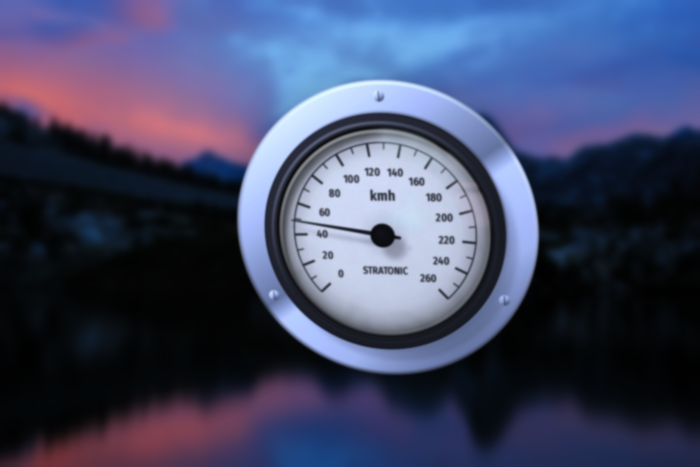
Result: **50** km/h
